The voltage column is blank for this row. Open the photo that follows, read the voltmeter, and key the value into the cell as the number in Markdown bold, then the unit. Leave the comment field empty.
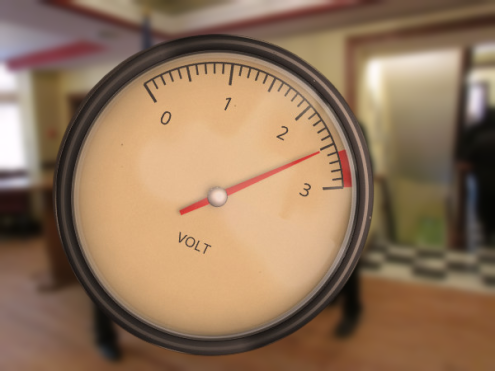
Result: **2.5** V
